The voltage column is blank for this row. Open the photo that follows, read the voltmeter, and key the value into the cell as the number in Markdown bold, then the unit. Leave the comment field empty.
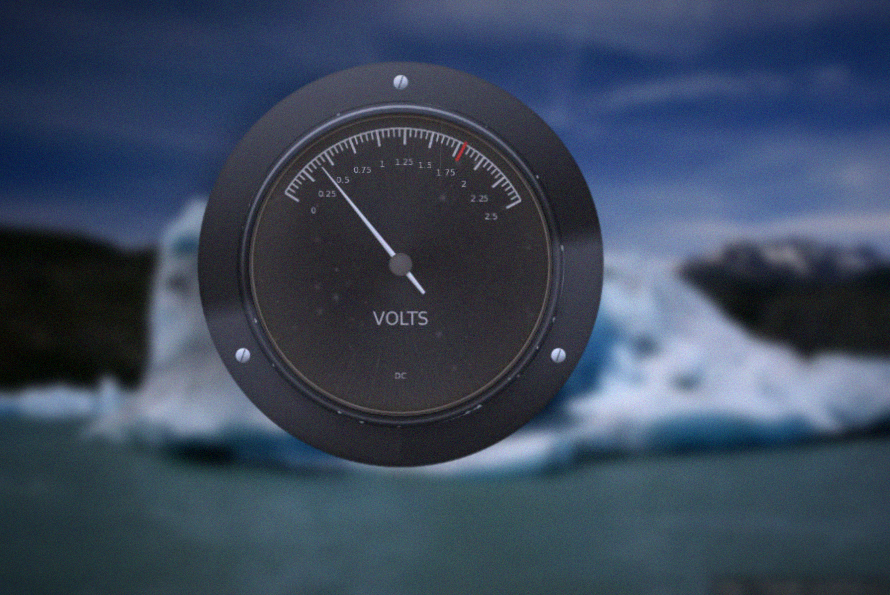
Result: **0.4** V
